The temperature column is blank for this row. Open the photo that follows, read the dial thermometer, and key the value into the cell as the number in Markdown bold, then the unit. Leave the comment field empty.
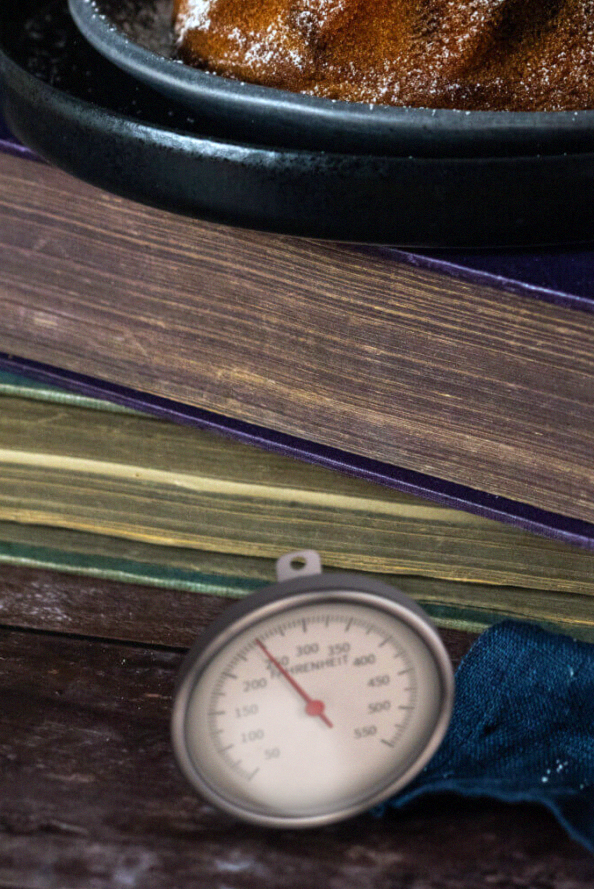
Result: **250** °F
